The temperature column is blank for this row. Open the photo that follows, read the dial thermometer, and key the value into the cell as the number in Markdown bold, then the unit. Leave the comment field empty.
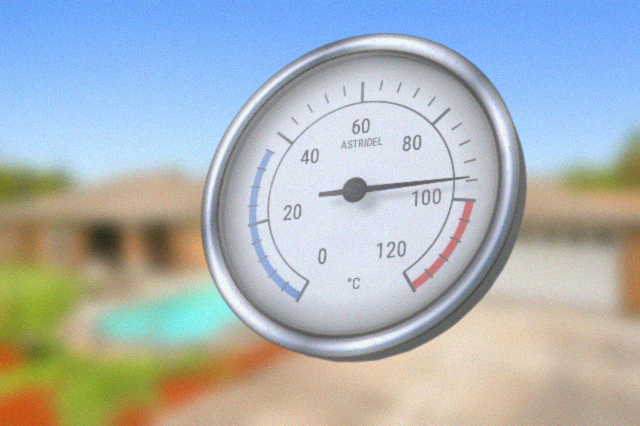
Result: **96** °C
